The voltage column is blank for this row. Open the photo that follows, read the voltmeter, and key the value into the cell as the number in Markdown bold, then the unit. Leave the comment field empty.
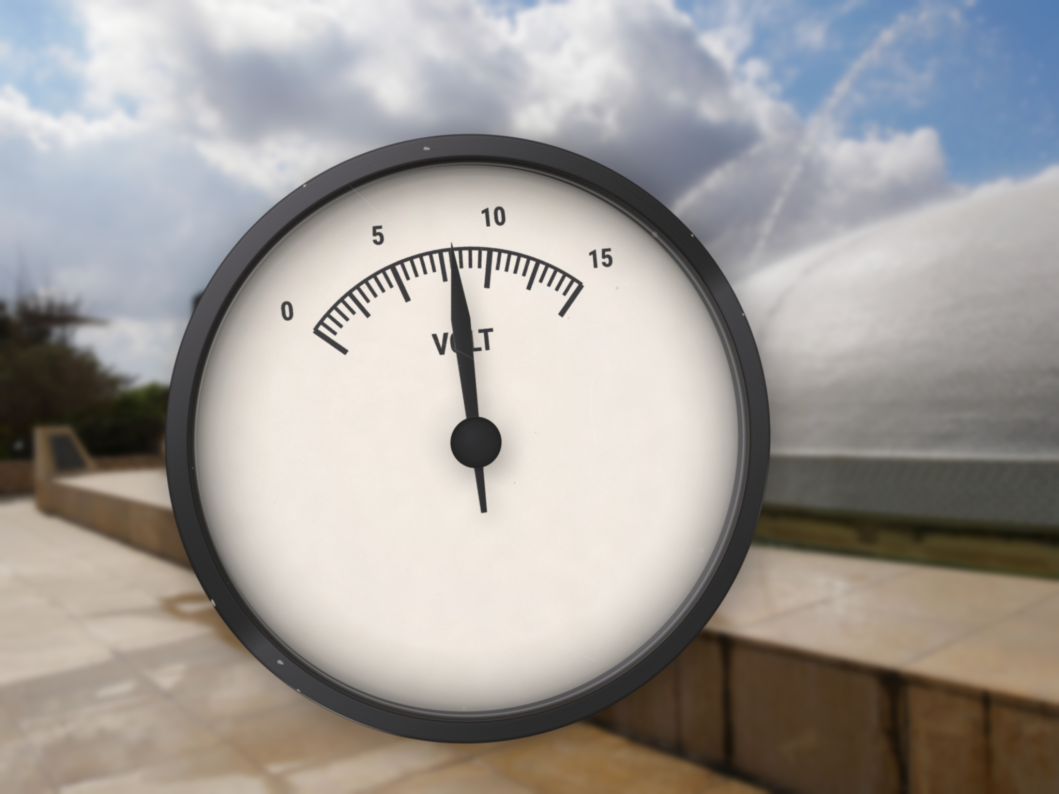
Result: **8** V
